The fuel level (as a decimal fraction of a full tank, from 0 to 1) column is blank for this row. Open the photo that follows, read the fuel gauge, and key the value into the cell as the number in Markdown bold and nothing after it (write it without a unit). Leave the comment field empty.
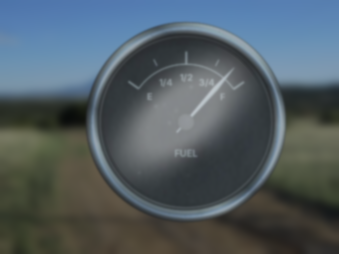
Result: **0.875**
